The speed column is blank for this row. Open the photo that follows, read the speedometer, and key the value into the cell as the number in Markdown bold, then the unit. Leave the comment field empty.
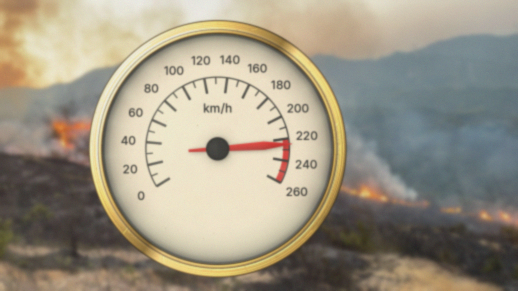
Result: **225** km/h
